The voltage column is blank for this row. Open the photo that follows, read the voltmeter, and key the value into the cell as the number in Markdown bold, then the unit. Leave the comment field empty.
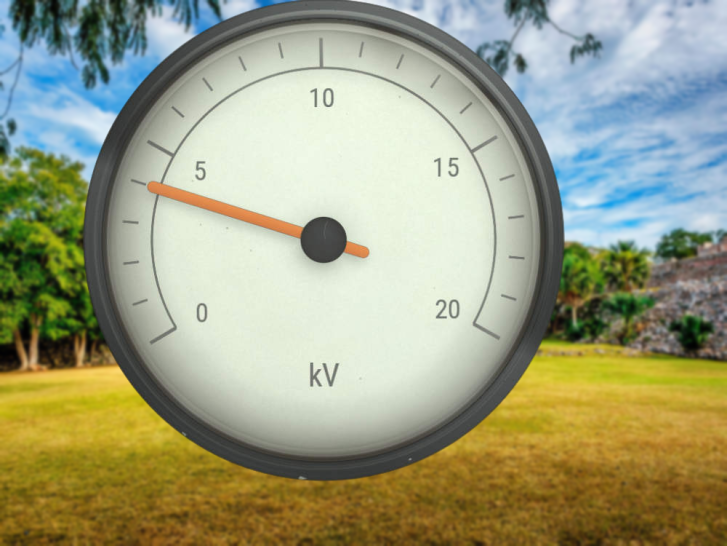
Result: **4** kV
